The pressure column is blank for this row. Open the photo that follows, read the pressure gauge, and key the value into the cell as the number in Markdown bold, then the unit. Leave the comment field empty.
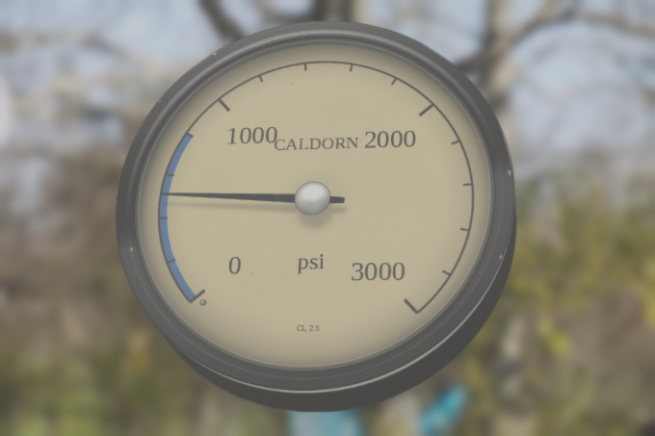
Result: **500** psi
